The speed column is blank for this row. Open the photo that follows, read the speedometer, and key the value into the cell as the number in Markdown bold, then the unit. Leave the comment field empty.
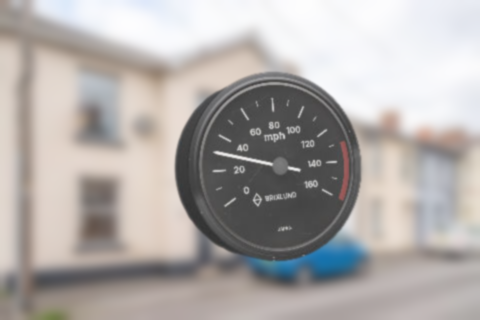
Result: **30** mph
